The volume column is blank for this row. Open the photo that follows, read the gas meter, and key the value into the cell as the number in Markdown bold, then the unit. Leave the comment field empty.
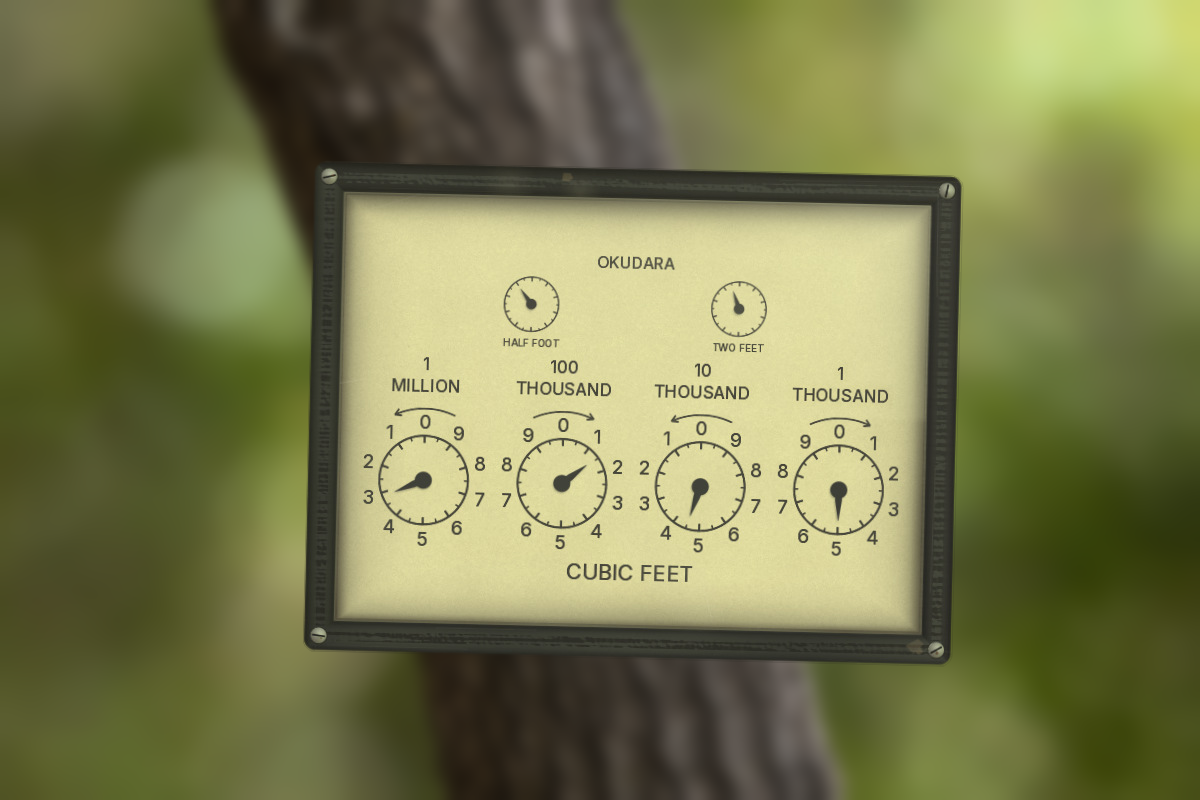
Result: **314500** ft³
